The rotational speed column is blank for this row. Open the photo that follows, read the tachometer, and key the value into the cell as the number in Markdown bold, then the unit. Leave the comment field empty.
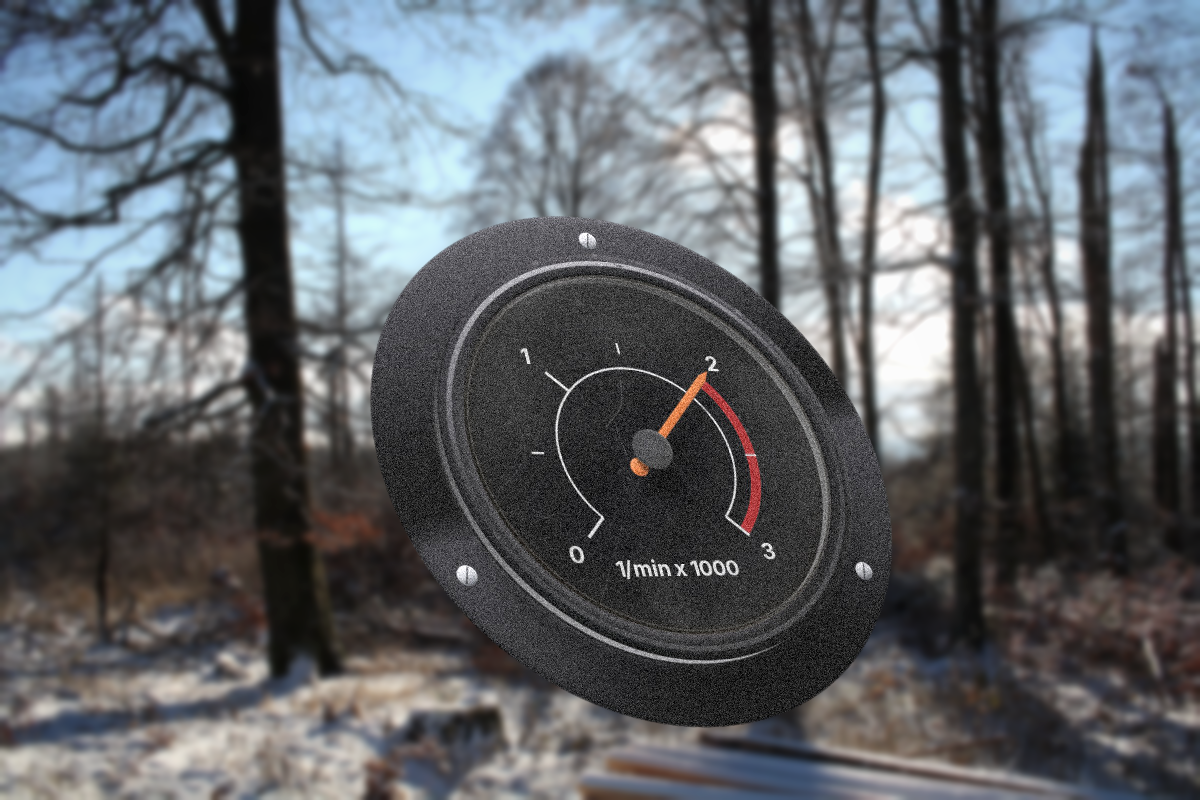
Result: **2000** rpm
